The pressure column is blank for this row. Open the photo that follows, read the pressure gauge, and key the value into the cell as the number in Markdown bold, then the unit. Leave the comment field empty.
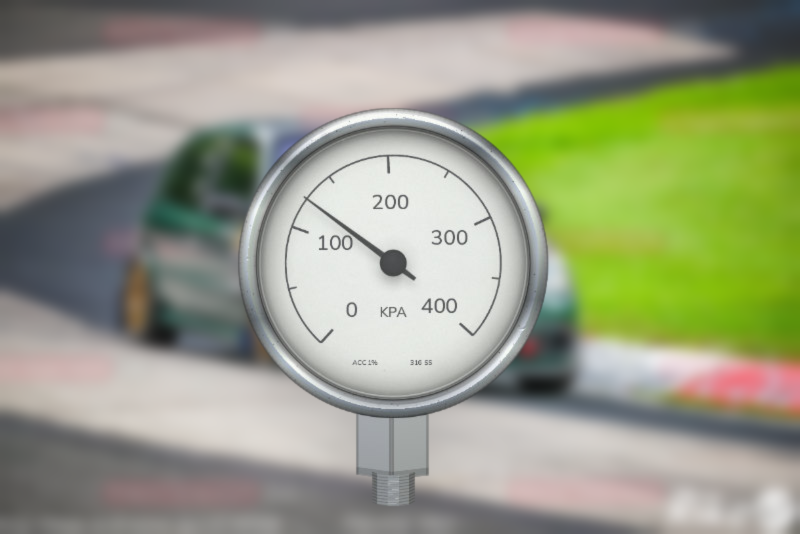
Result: **125** kPa
